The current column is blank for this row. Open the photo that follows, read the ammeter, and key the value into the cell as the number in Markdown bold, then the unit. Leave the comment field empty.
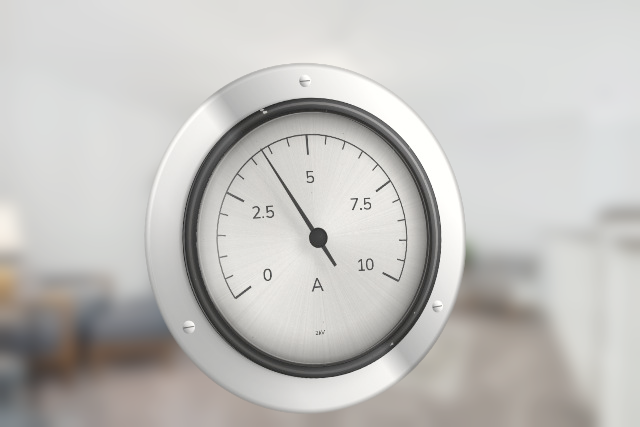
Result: **3.75** A
